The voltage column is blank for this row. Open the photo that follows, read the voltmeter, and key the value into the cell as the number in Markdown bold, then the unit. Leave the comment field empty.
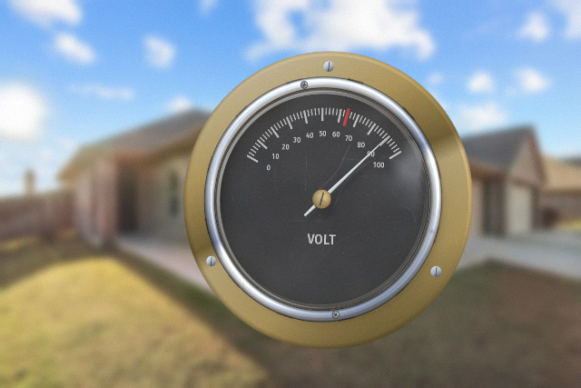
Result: **90** V
